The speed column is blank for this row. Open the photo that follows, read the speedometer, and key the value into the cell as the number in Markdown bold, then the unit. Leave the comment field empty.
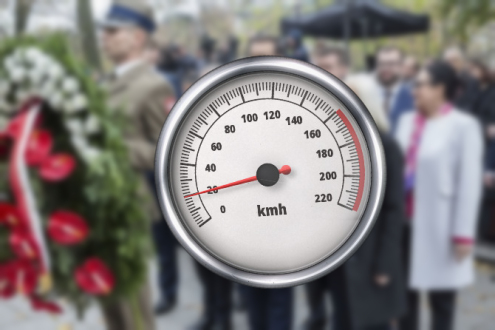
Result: **20** km/h
